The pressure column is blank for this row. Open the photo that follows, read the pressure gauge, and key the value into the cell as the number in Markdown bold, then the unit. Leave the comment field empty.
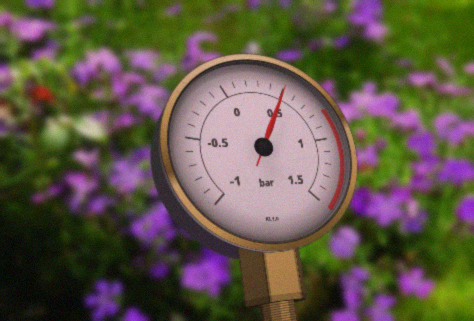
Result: **0.5** bar
